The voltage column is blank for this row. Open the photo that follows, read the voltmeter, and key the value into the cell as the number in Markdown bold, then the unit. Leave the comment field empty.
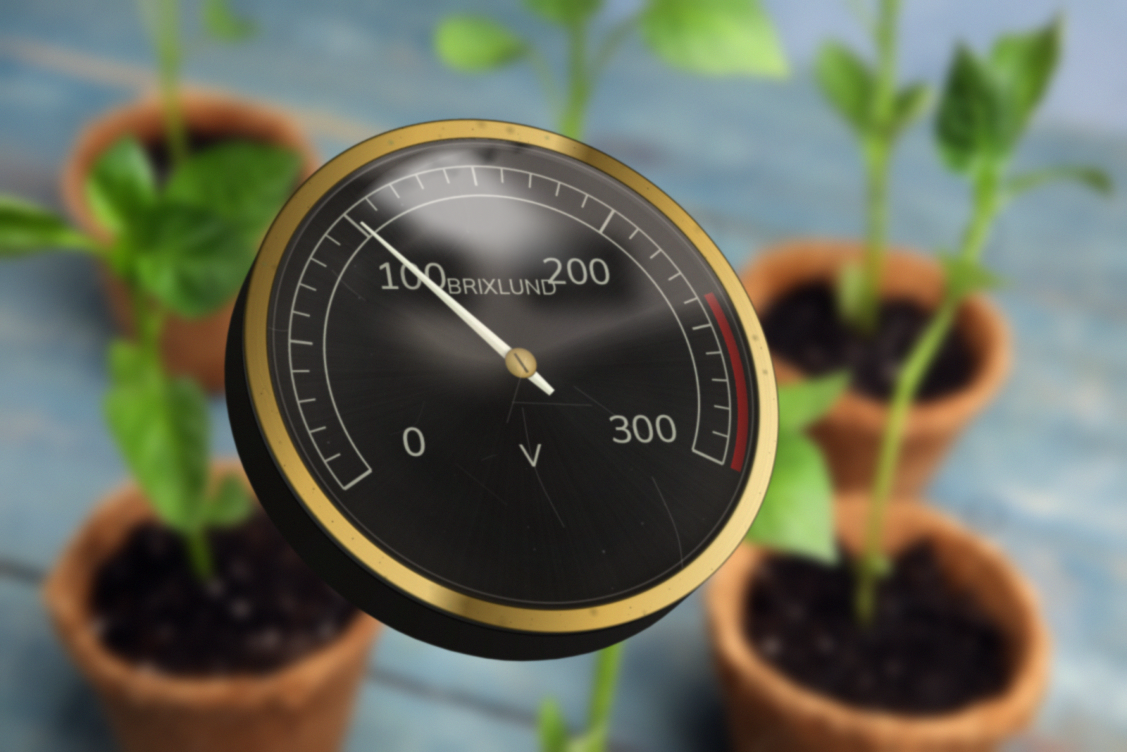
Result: **100** V
